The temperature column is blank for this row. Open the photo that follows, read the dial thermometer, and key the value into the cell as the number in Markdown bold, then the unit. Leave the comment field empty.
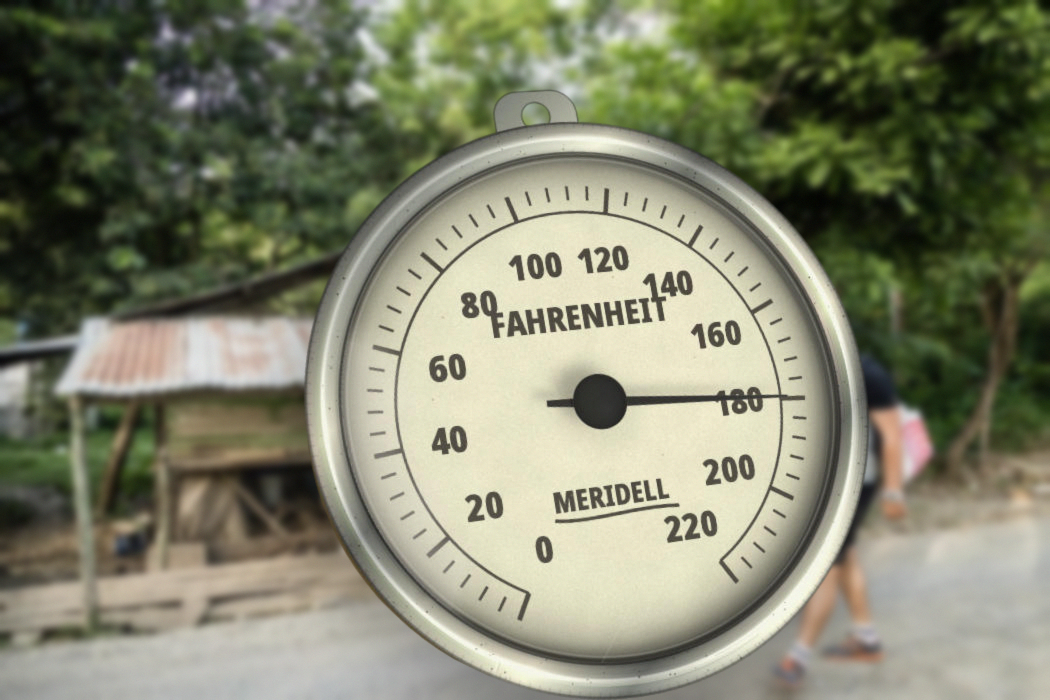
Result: **180** °F
